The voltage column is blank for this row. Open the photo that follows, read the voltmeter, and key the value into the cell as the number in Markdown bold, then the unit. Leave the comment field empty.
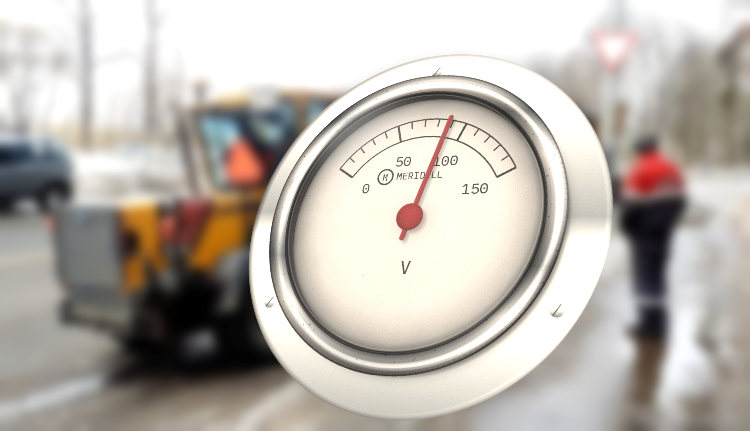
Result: **90** V
